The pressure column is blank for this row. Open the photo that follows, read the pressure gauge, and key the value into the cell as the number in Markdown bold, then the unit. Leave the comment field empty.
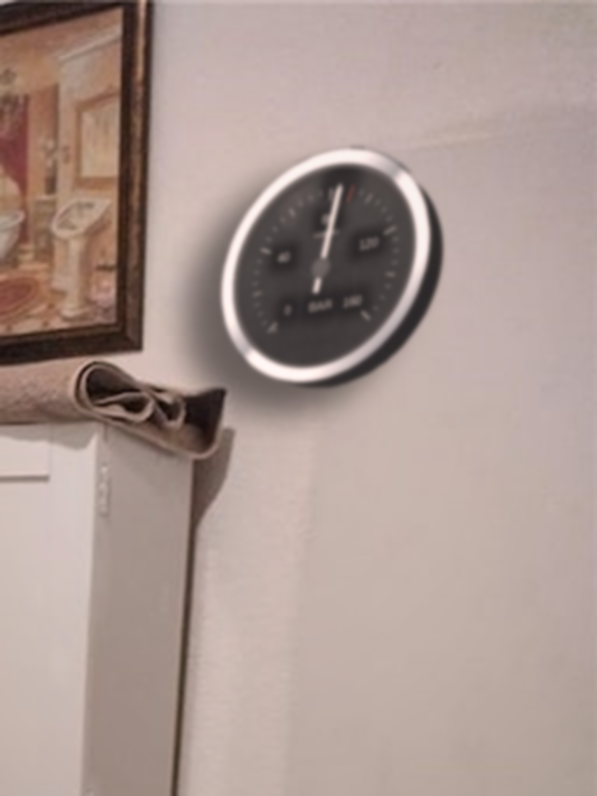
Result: **85** bar
